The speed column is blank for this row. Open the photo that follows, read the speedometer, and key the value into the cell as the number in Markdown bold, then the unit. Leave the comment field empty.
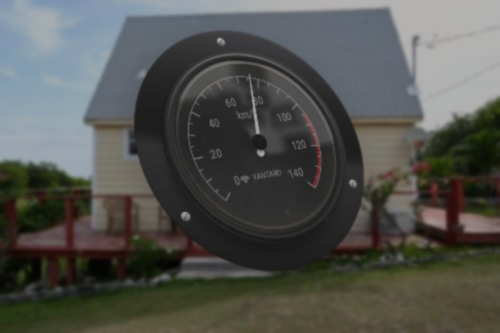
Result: **75** km/h
